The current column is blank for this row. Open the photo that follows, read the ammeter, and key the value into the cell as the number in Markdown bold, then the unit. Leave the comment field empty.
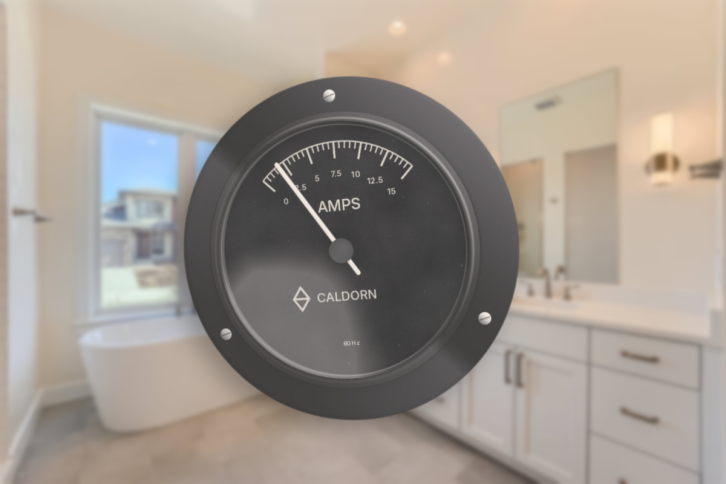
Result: **2** A
